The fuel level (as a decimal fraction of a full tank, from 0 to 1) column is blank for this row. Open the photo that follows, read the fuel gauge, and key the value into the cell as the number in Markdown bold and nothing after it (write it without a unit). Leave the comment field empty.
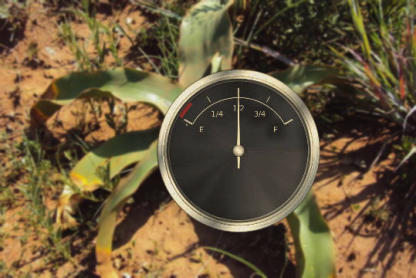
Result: **0.5**
